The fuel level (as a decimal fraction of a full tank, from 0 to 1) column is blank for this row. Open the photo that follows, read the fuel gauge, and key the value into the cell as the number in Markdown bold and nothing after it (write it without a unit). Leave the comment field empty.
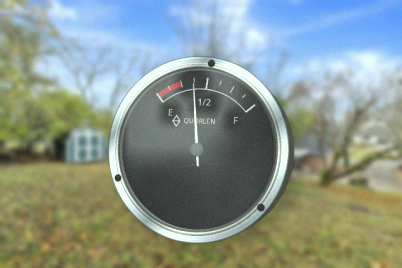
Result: **0.375**
